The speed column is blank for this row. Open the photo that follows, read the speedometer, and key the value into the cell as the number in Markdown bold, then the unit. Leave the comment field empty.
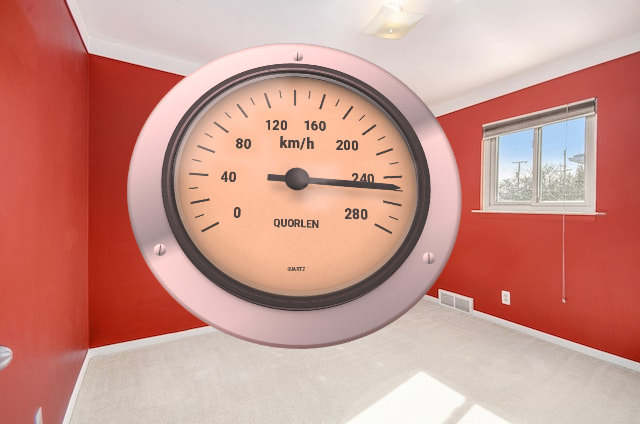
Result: **250** km/h
